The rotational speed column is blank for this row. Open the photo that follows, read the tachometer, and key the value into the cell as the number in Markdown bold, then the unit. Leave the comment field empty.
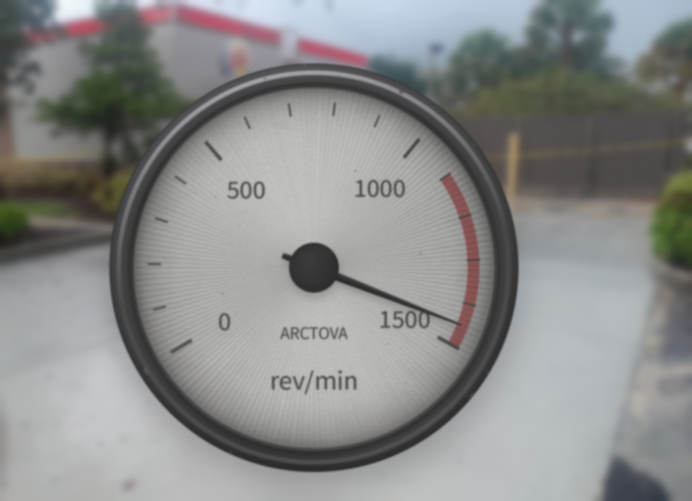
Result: **1450** rpm
